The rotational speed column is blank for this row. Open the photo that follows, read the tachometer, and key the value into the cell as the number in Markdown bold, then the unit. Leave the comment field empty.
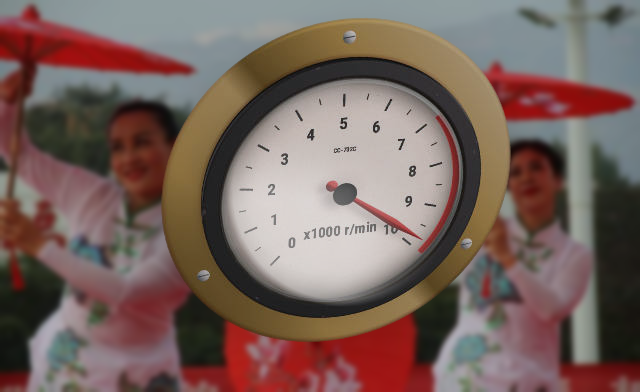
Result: **9750** rpm
